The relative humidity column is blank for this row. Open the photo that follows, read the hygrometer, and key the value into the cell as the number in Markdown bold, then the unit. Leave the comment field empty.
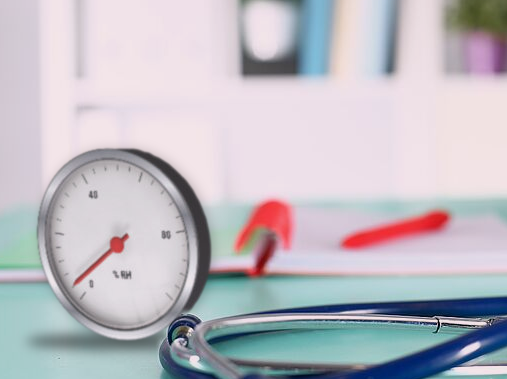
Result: **4** %
